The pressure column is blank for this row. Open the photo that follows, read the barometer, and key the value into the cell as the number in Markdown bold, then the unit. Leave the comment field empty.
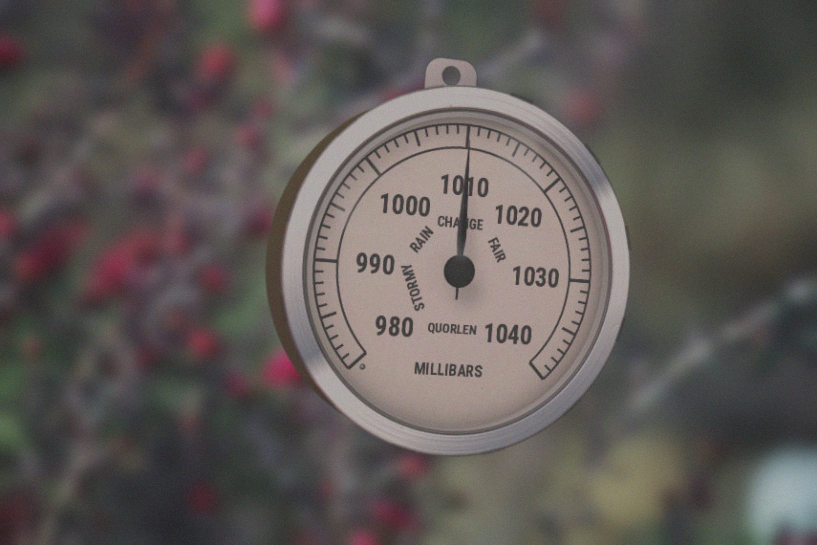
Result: **1010** mbar
